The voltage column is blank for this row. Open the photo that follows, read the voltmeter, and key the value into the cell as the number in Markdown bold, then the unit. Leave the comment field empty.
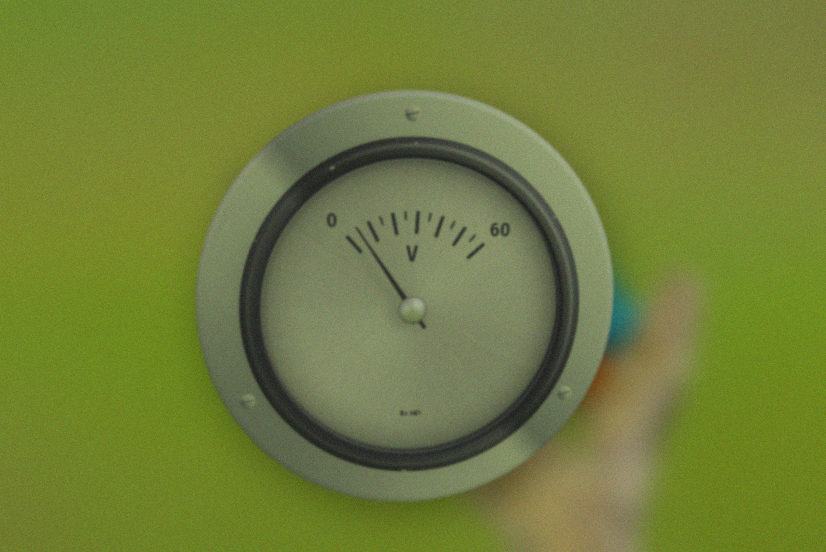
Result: **5** V
